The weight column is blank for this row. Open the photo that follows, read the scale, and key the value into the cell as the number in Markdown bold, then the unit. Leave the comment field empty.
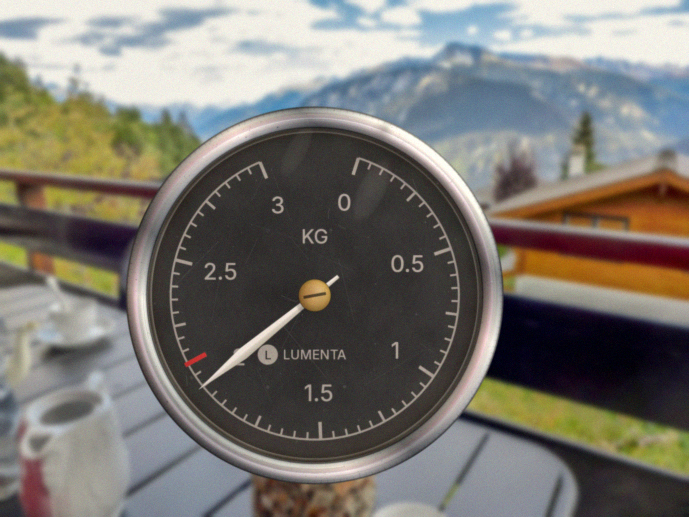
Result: **2** kg
